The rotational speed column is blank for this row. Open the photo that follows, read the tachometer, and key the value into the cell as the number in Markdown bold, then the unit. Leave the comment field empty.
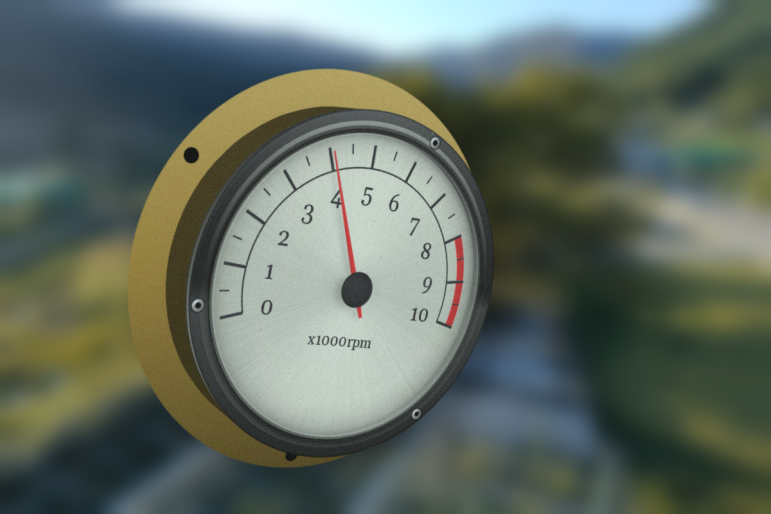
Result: **4000** rpm
